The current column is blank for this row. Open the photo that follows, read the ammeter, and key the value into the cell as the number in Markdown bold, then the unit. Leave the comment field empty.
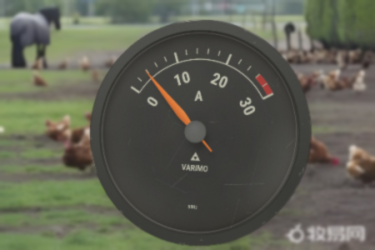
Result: **4** A
